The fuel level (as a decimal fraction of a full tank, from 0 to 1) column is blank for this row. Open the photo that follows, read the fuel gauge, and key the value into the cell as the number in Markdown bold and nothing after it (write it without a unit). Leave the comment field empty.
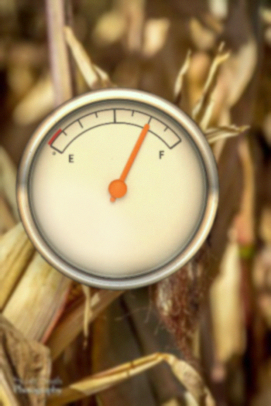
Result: **0.75**
